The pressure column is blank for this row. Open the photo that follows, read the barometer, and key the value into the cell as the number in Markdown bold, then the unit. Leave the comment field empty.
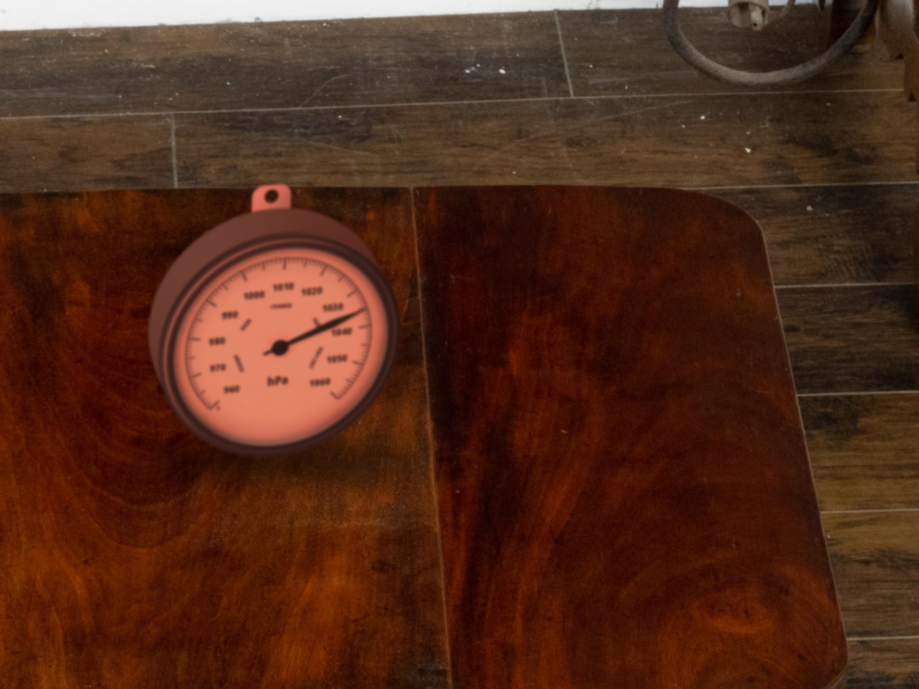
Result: **1035** hPa
